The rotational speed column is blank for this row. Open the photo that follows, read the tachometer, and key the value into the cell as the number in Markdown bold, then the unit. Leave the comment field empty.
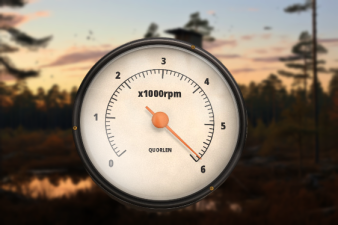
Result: **5900** rpm
